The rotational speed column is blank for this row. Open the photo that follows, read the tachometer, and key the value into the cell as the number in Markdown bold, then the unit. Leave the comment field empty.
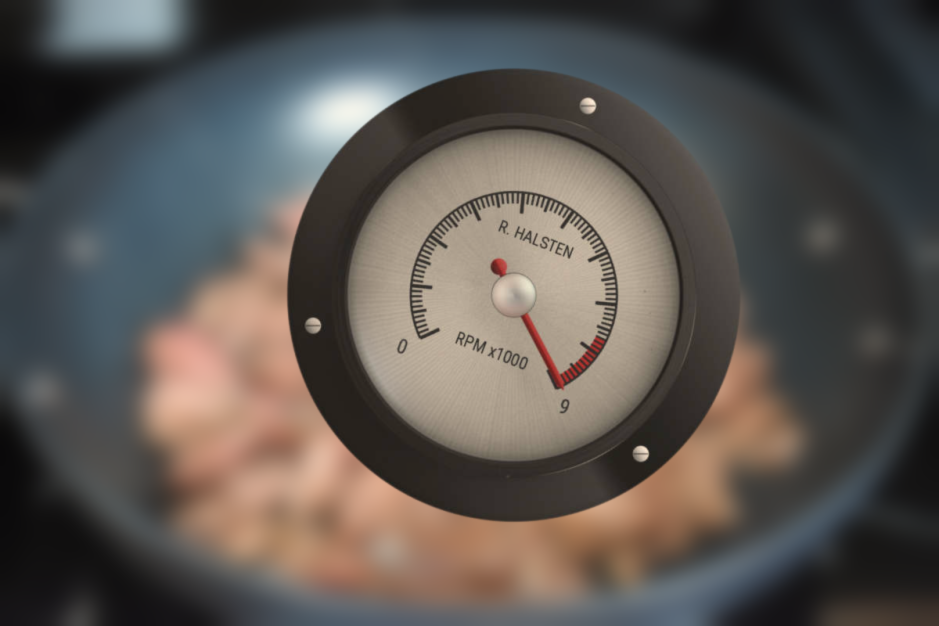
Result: **8900** rpm
